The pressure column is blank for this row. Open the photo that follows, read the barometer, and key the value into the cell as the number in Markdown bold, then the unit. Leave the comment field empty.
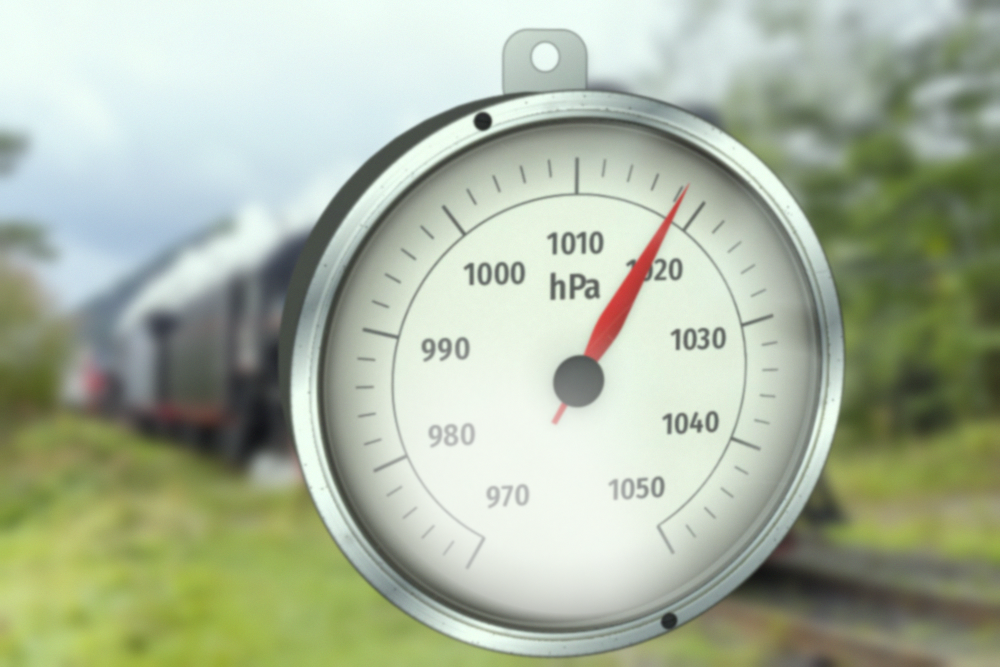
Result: **1018** hPa
